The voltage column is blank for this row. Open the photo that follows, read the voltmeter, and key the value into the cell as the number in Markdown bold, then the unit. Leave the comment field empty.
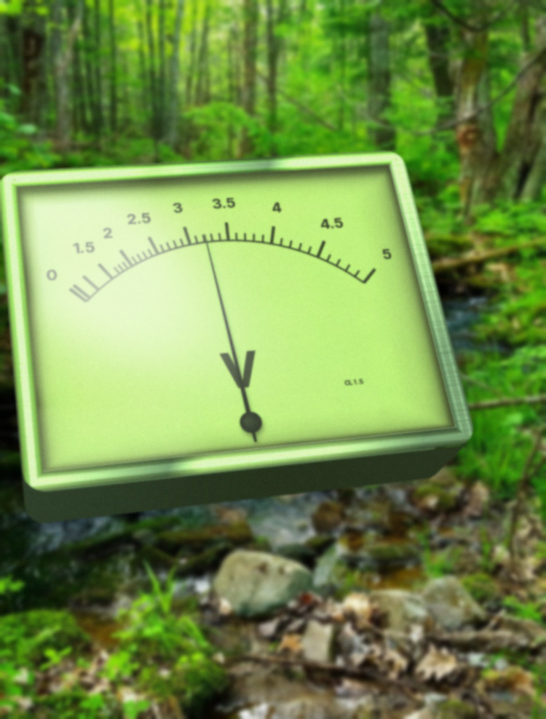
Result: **3.2** V
